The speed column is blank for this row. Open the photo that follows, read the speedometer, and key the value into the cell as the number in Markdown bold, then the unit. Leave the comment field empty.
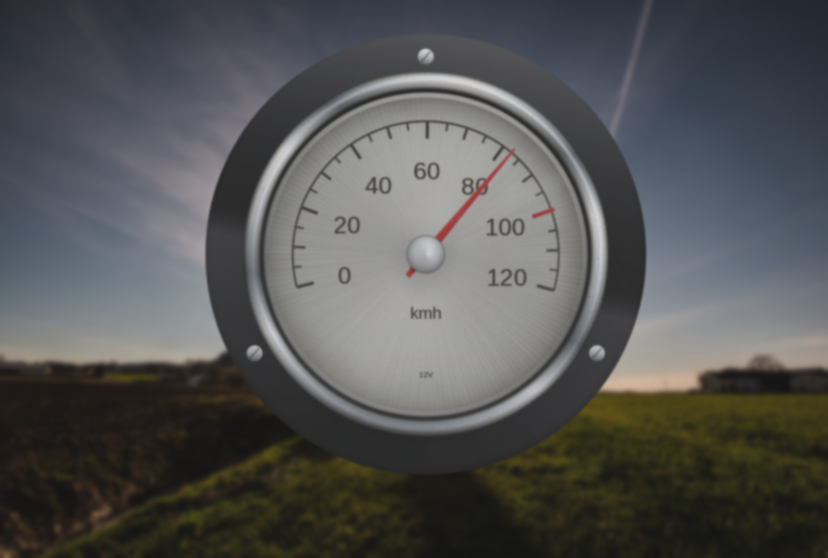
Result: **82.5** km/h
